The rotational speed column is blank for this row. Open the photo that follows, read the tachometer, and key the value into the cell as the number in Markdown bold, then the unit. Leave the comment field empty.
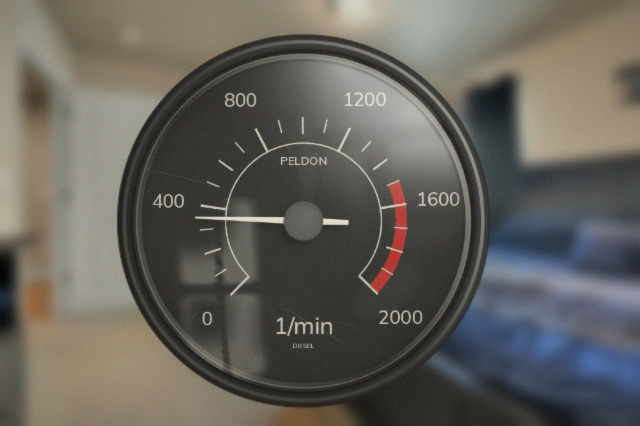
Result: **350** rpm
